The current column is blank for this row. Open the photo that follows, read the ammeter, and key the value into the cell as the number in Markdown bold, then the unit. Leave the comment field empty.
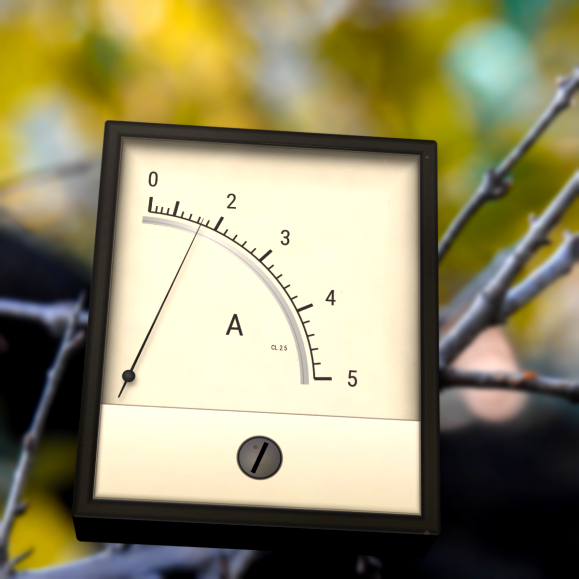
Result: **1.7** A
